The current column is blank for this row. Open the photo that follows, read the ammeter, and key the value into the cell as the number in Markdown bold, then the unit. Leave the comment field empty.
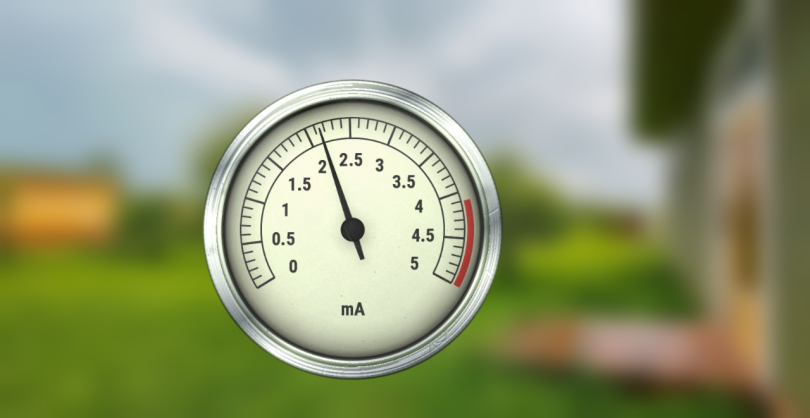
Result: **2.15** mA
